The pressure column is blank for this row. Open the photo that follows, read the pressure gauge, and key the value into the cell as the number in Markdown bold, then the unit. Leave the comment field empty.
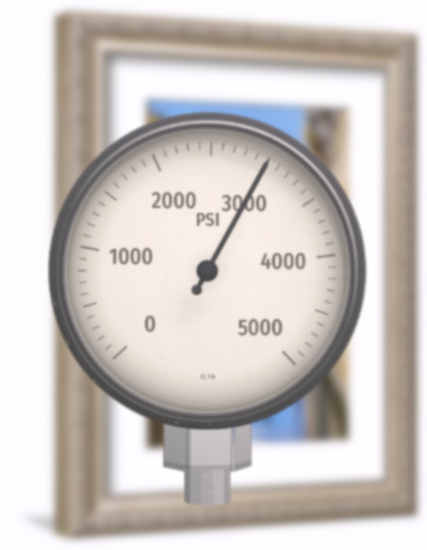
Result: **3000** psi
